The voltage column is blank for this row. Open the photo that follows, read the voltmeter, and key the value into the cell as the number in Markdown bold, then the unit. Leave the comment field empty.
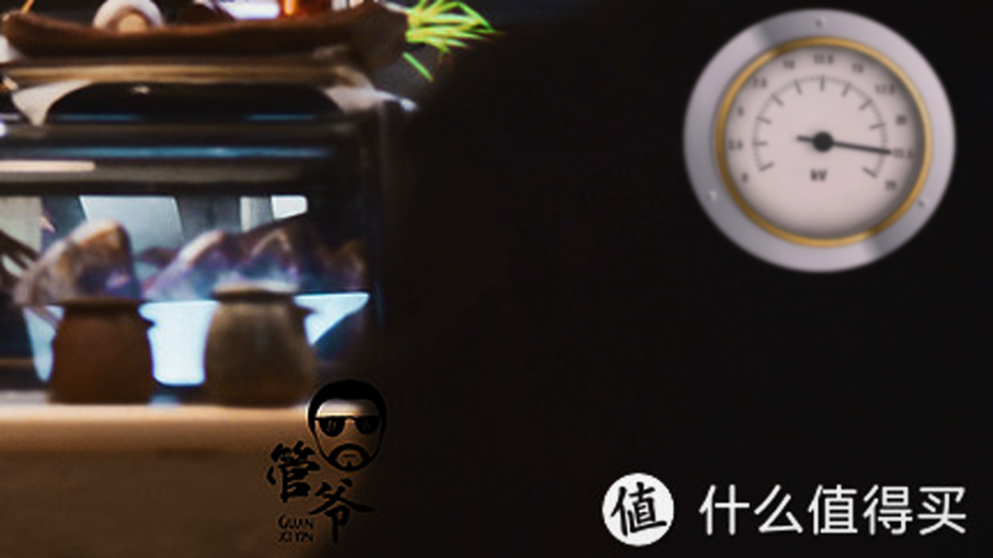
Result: **22.5** kV
